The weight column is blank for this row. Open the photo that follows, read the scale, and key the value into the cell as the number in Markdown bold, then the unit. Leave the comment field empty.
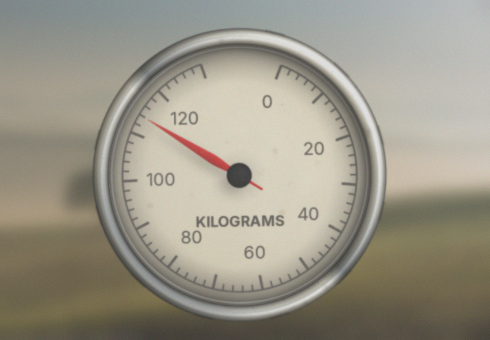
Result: **114** kg
